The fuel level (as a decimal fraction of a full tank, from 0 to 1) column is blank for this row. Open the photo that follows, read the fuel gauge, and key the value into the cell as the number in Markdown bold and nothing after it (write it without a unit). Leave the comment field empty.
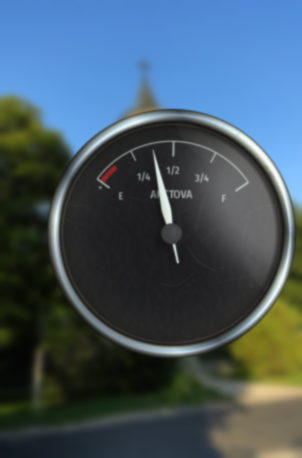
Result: **0.375**
